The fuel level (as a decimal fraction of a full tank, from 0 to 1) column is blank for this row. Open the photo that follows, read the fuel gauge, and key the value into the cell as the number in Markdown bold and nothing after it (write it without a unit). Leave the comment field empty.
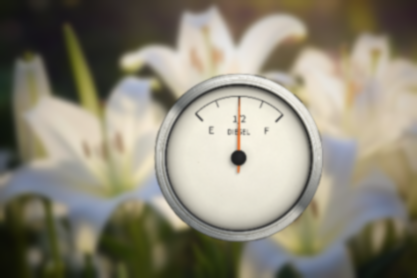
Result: **0.5**
